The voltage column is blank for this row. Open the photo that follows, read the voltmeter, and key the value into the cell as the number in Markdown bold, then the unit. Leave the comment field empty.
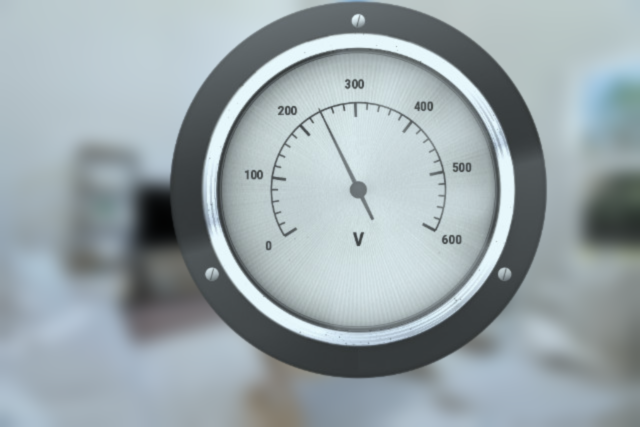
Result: **240** V
